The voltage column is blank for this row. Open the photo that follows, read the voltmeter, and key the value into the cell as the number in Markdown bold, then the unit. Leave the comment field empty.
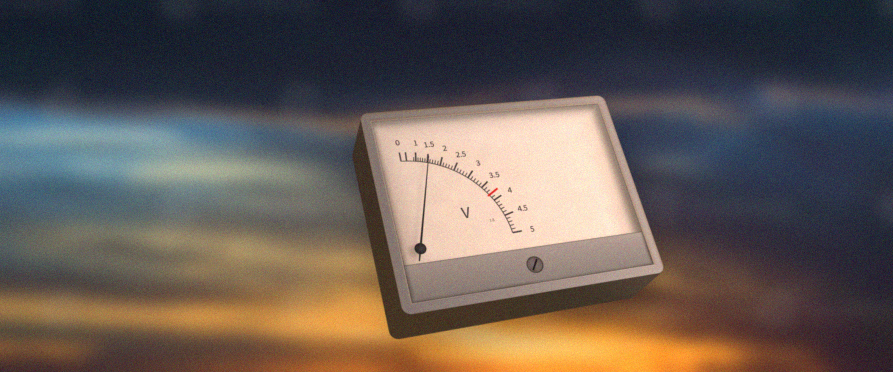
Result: **1.5** V
